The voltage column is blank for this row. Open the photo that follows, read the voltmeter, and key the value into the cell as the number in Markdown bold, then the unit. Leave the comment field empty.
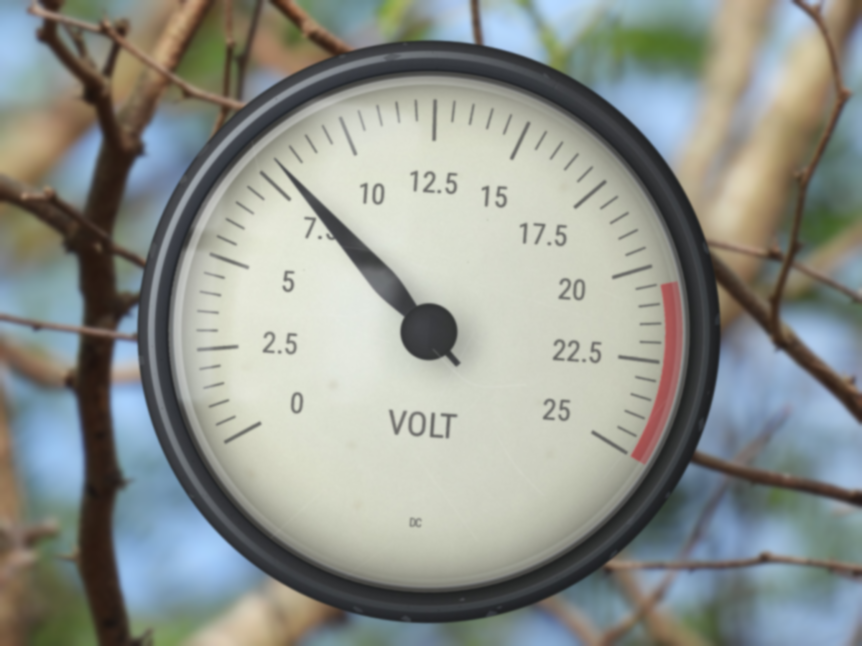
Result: **8** V
